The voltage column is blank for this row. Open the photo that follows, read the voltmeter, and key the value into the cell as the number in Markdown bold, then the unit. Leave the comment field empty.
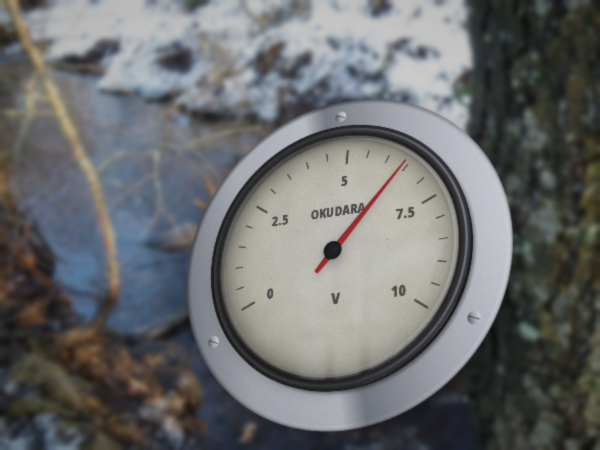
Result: **6.5** V
